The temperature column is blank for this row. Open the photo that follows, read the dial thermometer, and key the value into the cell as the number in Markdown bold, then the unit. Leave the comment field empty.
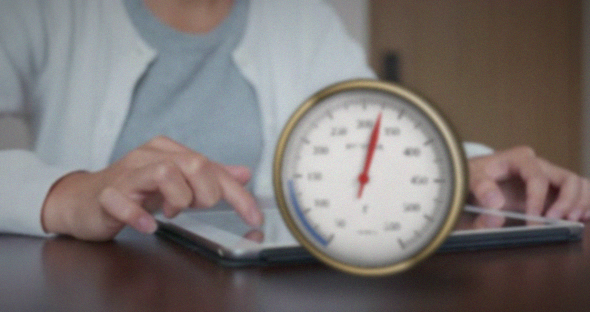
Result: **325** °F
